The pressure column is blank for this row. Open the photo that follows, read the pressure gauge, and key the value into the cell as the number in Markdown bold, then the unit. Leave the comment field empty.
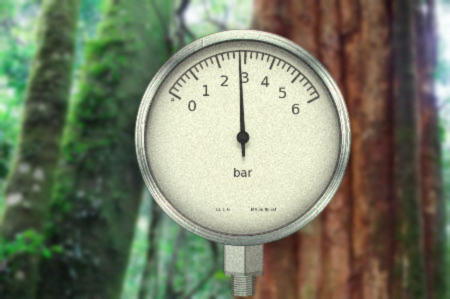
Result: **2.8** bar
